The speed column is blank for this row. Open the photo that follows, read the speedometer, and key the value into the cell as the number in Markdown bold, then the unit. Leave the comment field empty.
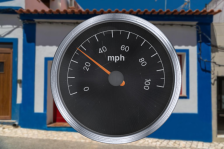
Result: **27.5** mph
